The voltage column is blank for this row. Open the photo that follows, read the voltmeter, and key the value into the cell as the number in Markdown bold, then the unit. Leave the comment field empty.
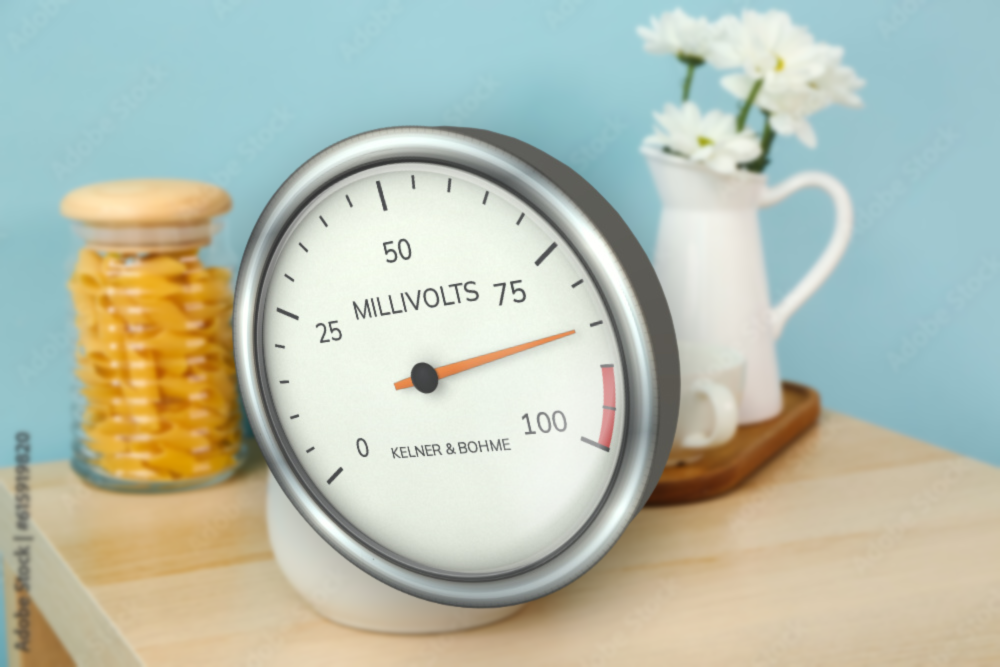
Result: **85** mV
